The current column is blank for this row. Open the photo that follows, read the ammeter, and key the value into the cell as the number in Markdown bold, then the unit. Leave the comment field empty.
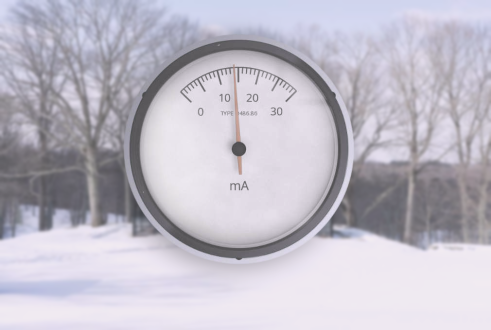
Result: **14** mA
